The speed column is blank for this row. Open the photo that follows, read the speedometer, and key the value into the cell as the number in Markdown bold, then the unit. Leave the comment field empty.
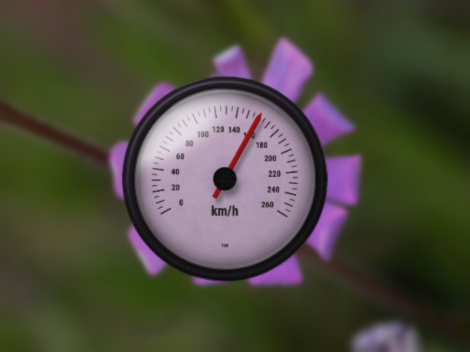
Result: **160** km/h
